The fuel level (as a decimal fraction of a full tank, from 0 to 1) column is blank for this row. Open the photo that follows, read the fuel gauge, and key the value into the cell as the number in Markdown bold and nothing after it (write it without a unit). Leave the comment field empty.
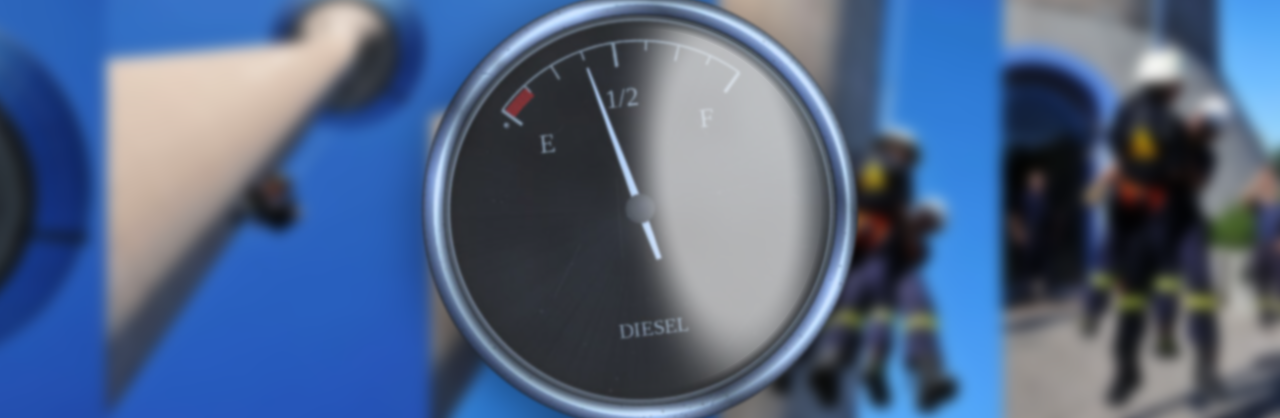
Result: **0.375**
